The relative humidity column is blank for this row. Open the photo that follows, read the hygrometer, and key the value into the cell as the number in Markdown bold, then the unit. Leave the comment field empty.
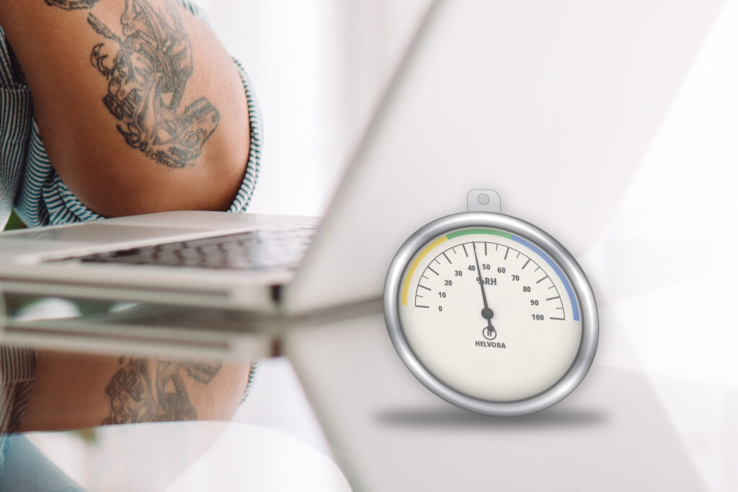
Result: **45** %
